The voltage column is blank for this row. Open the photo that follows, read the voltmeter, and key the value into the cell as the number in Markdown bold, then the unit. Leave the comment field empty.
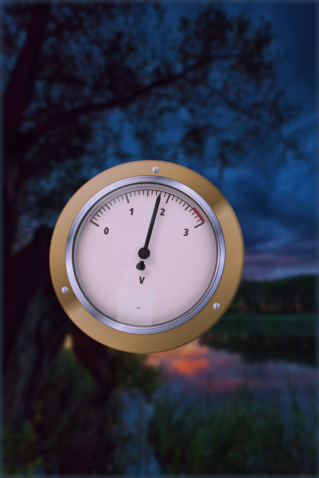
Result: **1.8** V
